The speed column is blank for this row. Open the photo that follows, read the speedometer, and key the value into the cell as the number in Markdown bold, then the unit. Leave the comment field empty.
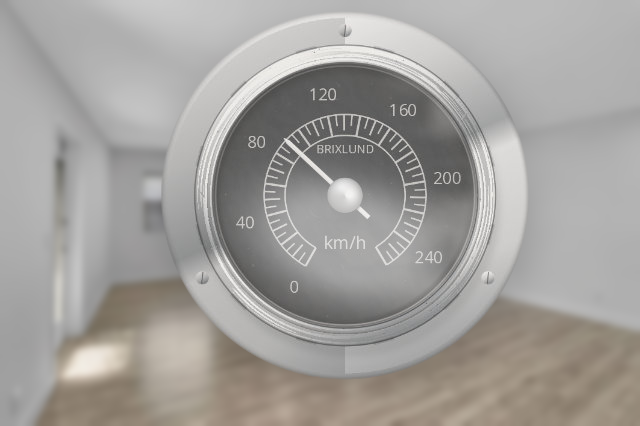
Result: **90** km/h
